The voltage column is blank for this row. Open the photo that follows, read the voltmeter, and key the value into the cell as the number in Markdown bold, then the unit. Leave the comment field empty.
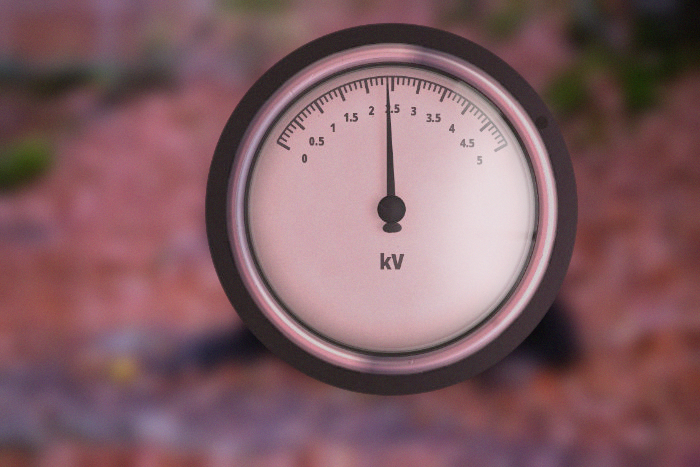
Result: **2.4** kV
